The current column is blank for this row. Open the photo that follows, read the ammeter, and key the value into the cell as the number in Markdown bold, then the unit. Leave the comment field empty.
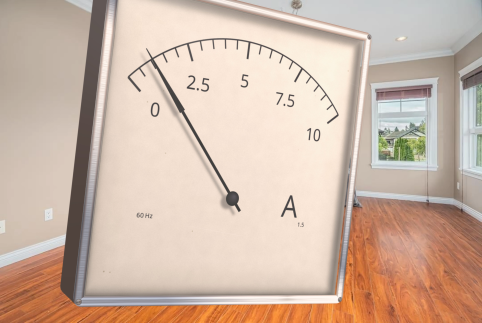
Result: **1** A
